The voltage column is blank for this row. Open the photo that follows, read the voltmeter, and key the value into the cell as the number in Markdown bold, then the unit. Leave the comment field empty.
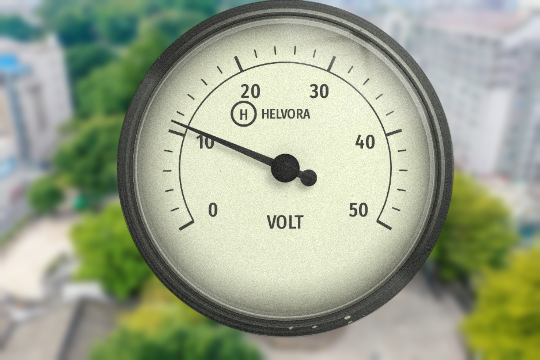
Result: **11** V
